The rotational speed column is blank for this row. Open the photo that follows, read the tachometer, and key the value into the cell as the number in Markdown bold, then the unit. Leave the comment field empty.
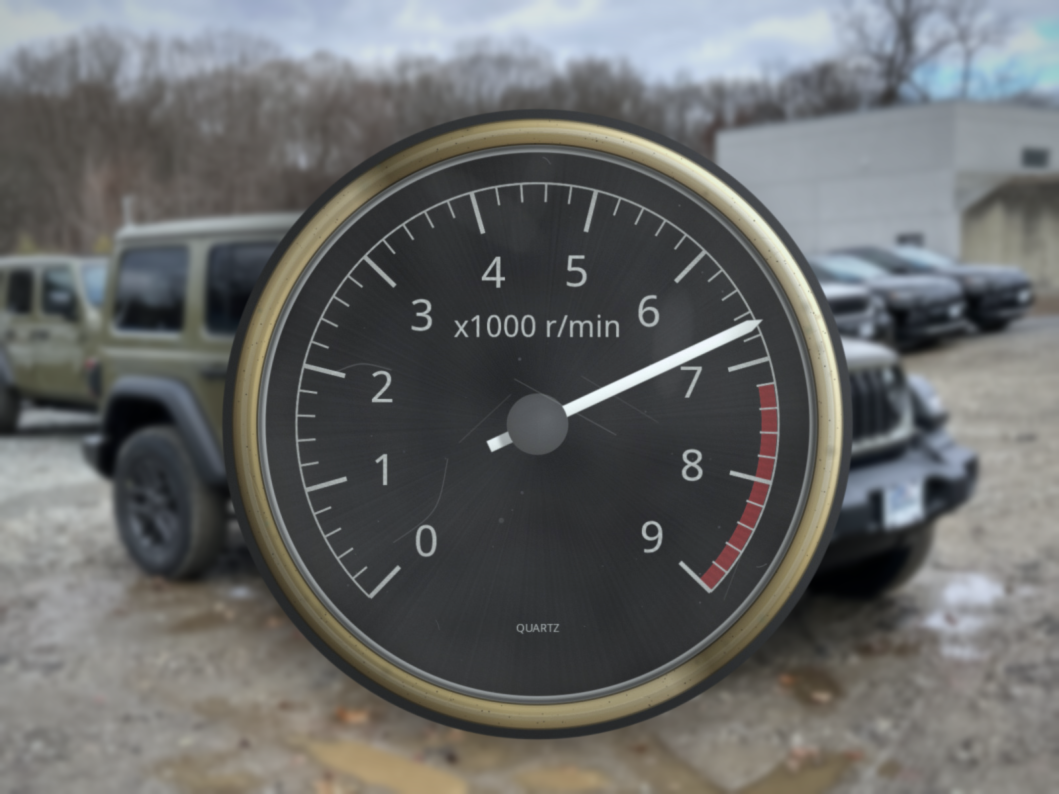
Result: **6700** rpm
